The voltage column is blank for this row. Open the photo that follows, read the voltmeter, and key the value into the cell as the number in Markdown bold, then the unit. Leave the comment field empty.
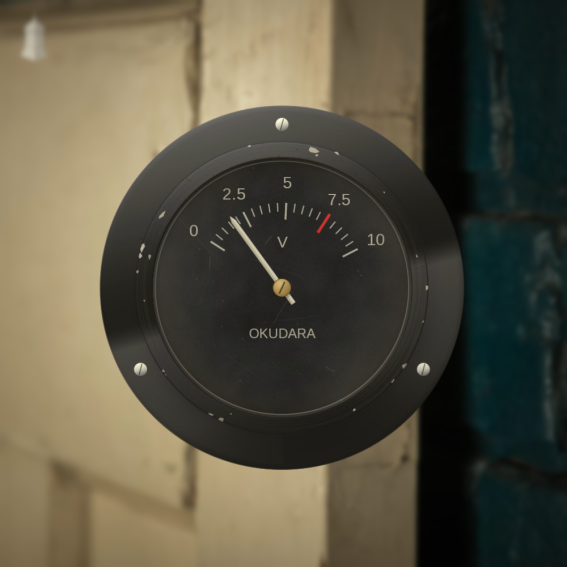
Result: **1.75** V
